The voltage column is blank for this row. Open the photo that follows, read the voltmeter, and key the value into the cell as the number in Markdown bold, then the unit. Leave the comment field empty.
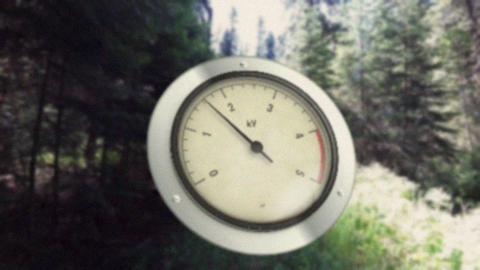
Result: **1.6** kV
